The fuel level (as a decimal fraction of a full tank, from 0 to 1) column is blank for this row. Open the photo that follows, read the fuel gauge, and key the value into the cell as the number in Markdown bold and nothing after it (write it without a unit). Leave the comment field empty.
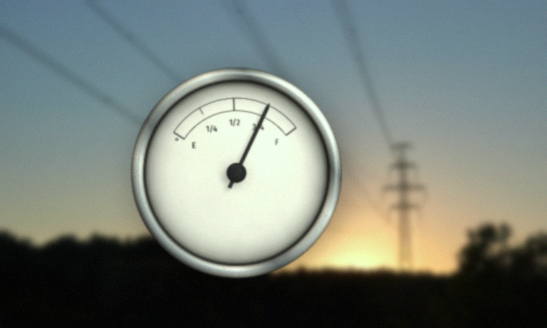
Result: **0.75**
